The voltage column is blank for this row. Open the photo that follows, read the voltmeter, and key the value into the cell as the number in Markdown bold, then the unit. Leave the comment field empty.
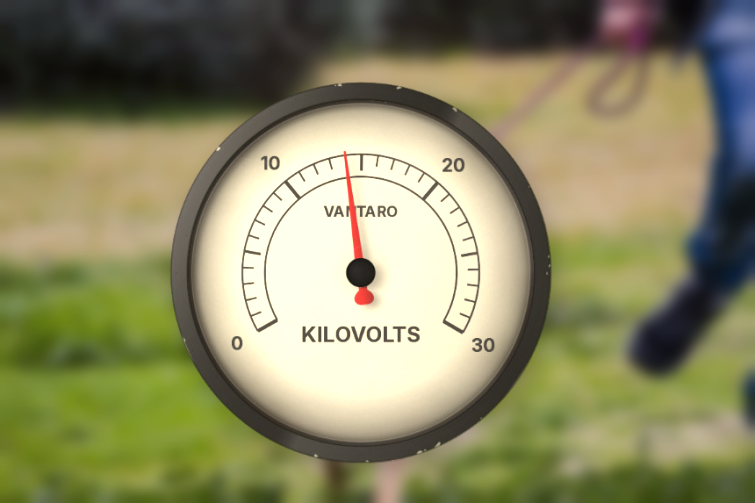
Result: **14** kV
